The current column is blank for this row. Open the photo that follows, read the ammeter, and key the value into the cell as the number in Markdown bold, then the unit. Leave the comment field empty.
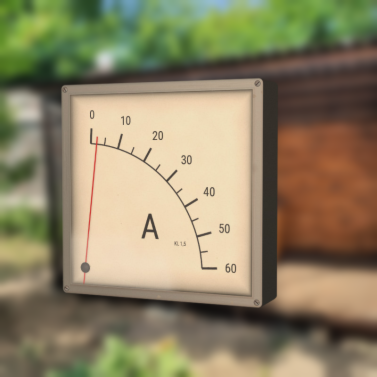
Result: **2.5** A
